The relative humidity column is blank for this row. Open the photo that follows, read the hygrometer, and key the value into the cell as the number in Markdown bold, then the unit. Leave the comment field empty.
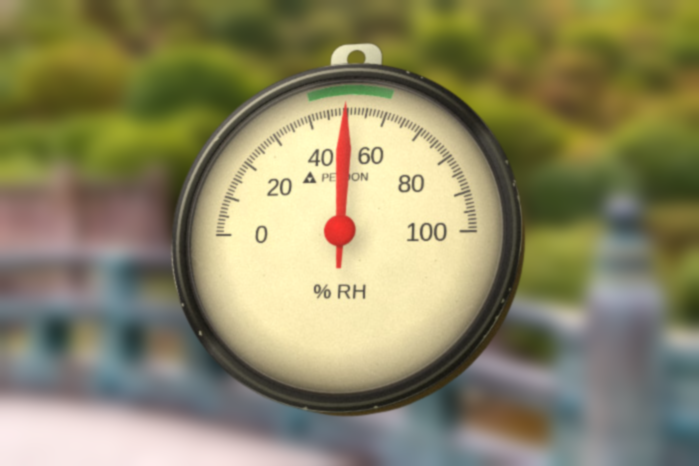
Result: **50** %
